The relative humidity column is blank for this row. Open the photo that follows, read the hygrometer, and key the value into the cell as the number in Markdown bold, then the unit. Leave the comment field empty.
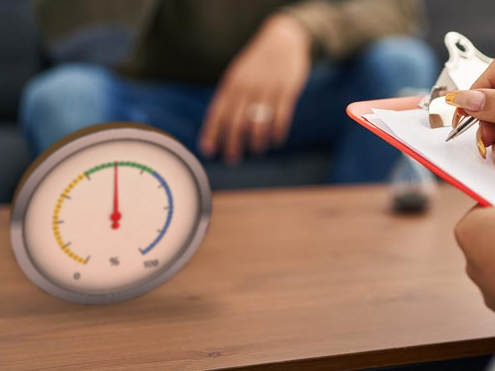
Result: **50** %
